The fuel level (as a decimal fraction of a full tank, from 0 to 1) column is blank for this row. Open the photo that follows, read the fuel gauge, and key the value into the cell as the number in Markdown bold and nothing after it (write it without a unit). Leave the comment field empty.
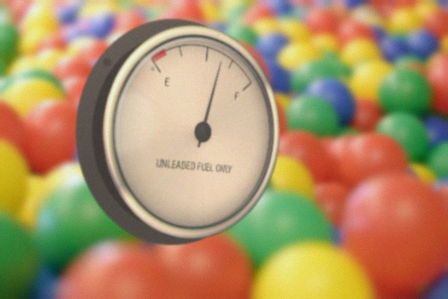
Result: **0.625**
